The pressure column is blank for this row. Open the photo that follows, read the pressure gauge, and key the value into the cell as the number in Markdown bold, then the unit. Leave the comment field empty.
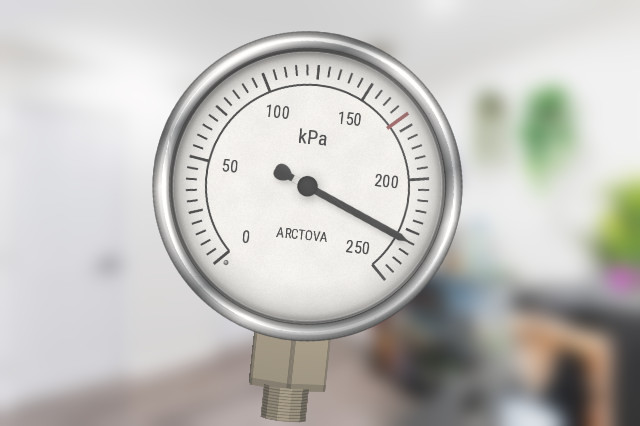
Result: **230** kPa
